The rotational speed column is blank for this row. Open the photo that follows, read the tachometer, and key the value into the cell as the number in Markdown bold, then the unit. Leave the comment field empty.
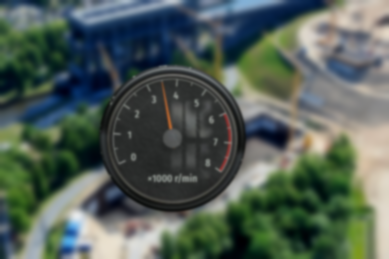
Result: **3500** rpm
